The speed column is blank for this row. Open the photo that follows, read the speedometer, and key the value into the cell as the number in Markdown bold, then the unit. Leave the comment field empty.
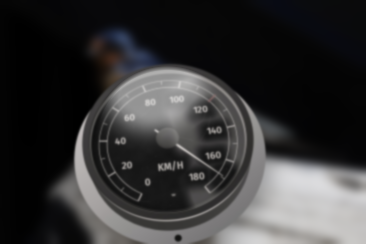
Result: **170** km/h
